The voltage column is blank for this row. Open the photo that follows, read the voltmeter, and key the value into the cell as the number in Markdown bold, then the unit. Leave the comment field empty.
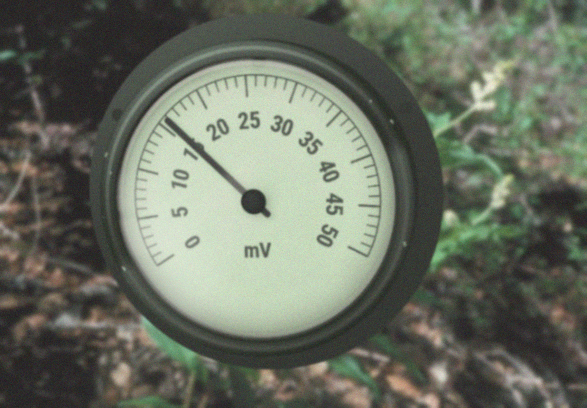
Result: **16** mV
